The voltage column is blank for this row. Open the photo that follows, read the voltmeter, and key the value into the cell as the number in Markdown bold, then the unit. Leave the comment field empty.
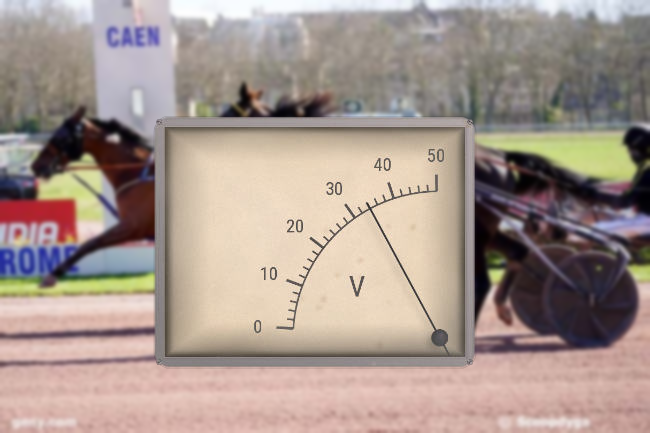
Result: **34** V
